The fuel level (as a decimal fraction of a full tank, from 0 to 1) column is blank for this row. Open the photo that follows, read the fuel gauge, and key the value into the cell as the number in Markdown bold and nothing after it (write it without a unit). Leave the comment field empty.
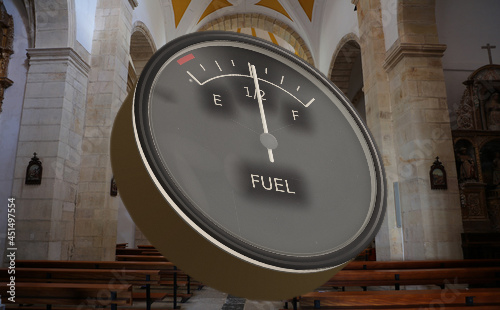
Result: **0.5**
